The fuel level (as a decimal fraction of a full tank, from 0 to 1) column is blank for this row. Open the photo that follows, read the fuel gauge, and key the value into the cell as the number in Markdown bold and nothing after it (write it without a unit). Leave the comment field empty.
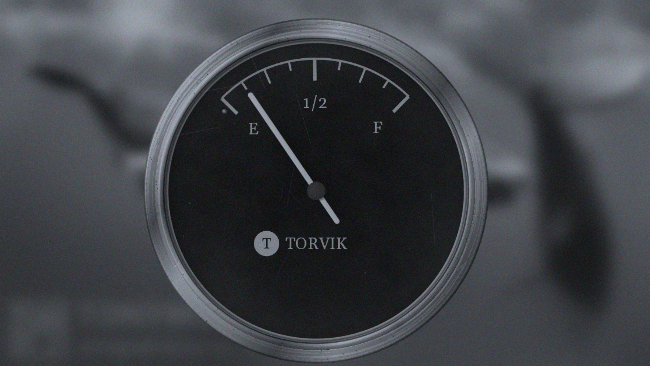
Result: **0.125**
